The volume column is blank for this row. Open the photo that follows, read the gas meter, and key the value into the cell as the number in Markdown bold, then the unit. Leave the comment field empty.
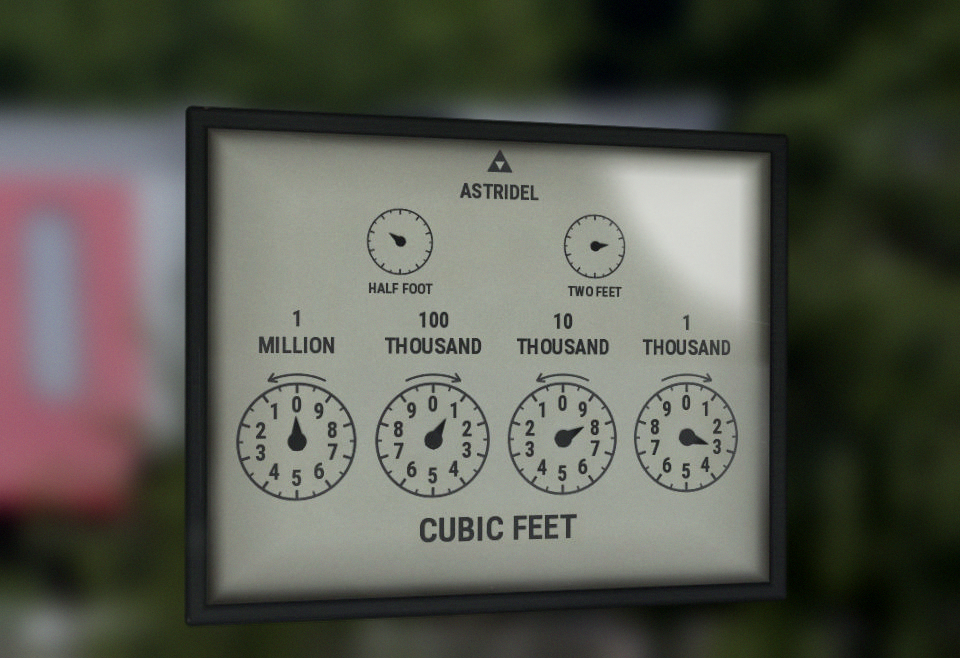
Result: **8300** ft³
